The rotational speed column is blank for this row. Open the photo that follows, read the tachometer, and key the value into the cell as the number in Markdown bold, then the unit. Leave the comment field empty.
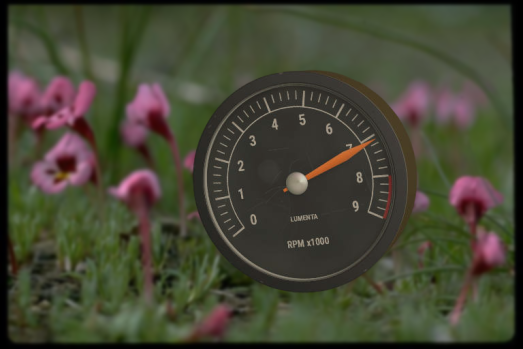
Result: **7100** rpm
